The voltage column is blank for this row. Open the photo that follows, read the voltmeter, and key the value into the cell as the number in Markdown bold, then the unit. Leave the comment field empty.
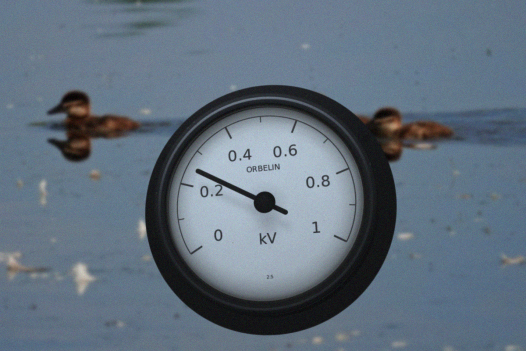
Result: **0.25** kV
